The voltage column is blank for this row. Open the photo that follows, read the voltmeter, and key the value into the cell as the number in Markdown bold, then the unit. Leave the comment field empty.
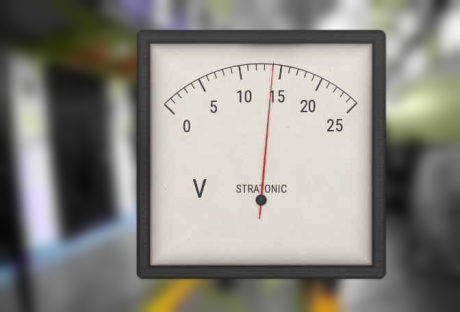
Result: **14** V
